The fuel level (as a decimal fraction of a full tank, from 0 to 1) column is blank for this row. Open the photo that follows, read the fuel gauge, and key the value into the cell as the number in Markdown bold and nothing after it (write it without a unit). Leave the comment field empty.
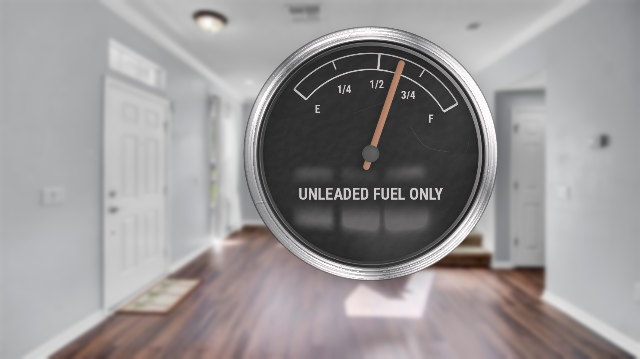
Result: **0.625**
